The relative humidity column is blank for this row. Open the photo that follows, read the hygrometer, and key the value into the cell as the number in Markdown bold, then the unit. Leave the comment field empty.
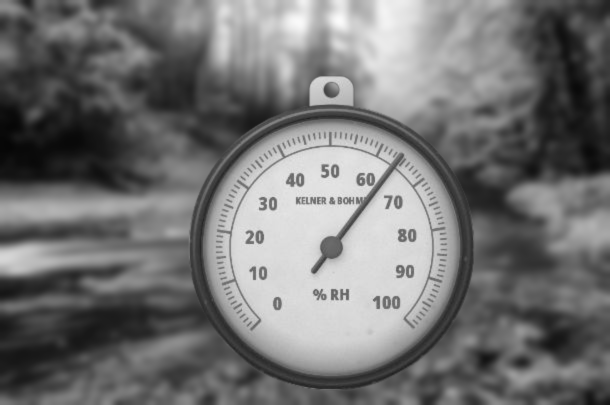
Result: **64** %
